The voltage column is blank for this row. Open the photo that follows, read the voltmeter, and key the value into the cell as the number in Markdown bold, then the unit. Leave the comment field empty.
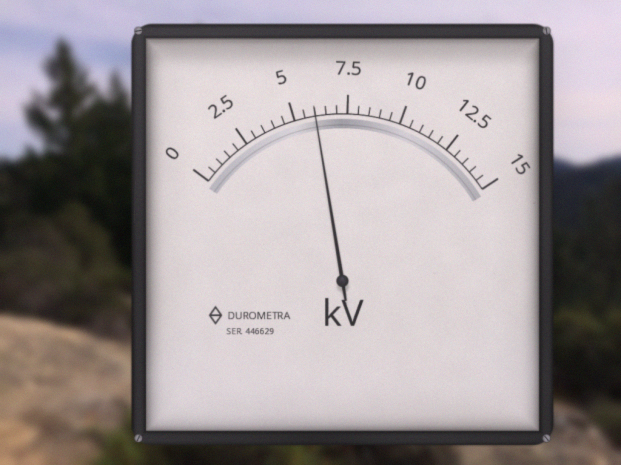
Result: **6** kV
